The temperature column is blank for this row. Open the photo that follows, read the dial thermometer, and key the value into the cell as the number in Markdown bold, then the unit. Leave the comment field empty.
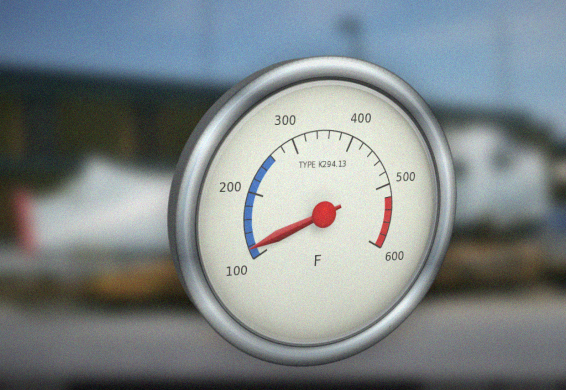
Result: **120** °F
